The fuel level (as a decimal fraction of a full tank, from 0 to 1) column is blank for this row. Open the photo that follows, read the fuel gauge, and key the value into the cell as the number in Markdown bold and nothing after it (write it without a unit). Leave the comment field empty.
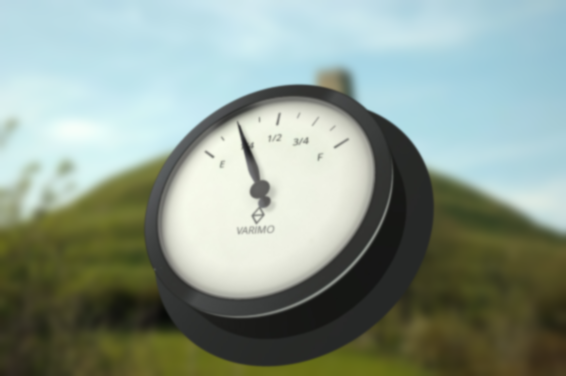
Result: **0.25**
